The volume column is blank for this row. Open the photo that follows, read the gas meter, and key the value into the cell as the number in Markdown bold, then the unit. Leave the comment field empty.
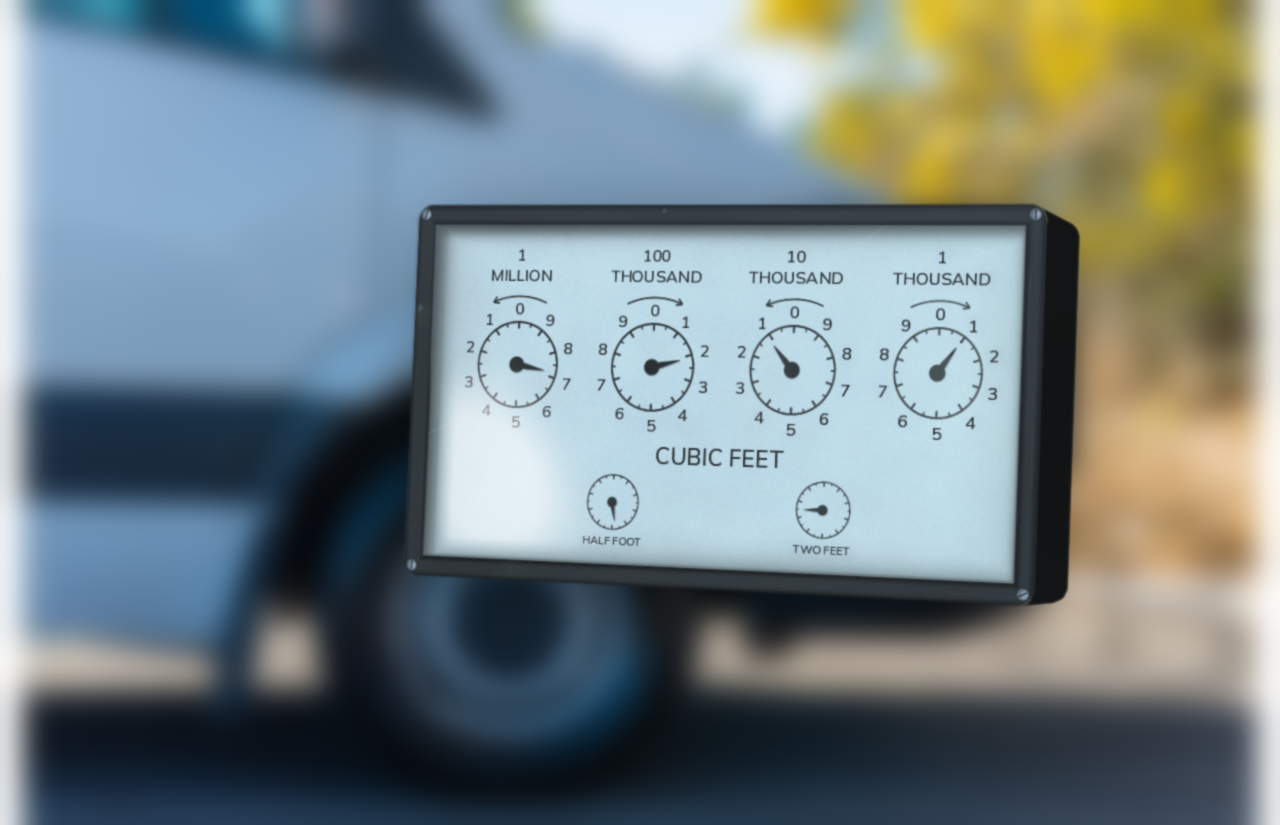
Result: **721100** ft³
